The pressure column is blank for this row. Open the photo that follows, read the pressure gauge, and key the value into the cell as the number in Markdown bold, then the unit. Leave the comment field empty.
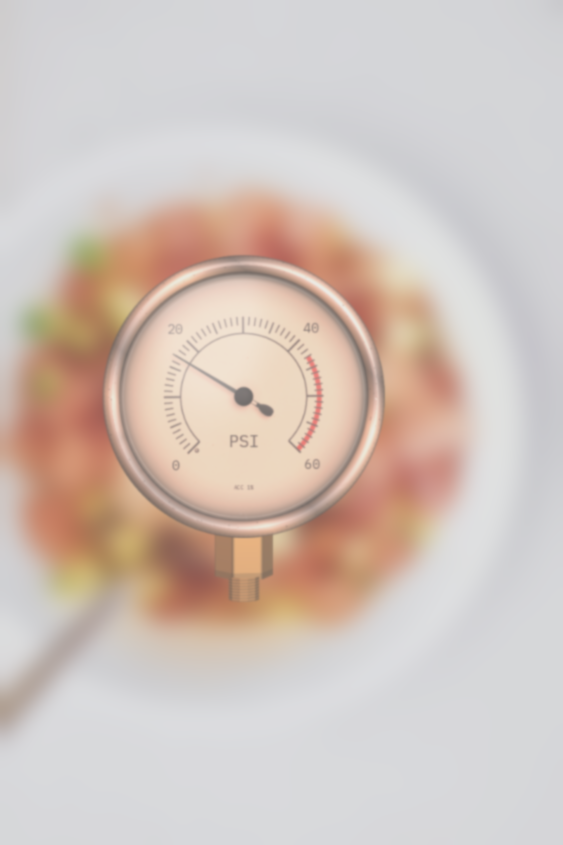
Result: **17** psi
